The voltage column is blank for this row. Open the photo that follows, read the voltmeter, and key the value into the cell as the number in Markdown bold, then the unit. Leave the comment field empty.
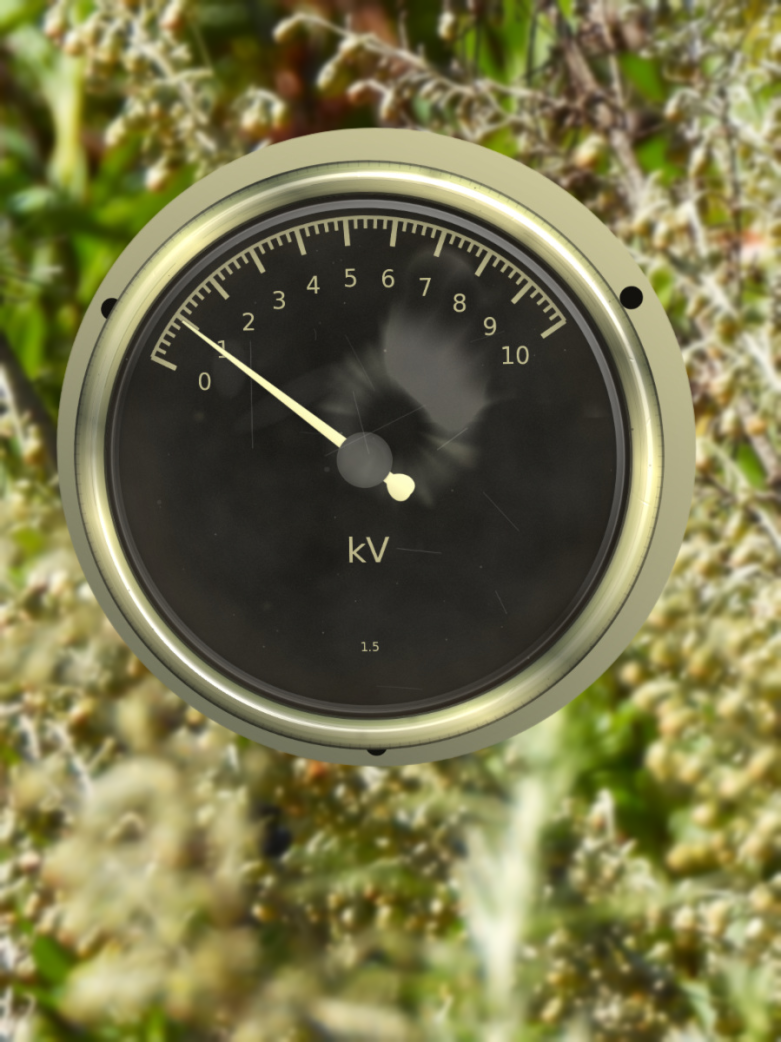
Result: **1** kV
